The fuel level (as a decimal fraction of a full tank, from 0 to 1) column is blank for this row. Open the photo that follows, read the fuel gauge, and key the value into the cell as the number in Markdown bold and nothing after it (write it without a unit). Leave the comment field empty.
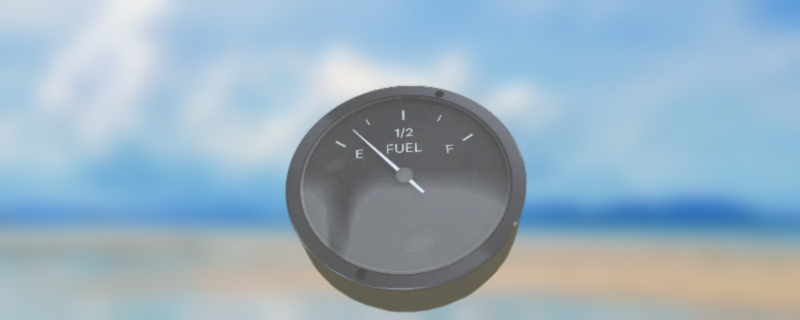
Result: **0.125**
